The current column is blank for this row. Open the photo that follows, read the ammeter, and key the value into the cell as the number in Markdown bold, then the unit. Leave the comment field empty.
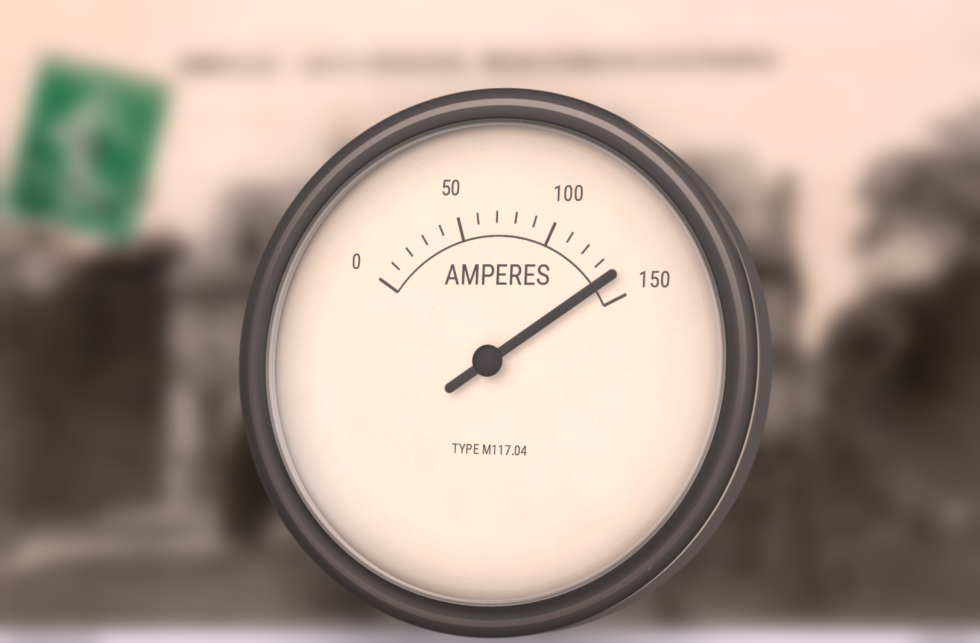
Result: **140** A
